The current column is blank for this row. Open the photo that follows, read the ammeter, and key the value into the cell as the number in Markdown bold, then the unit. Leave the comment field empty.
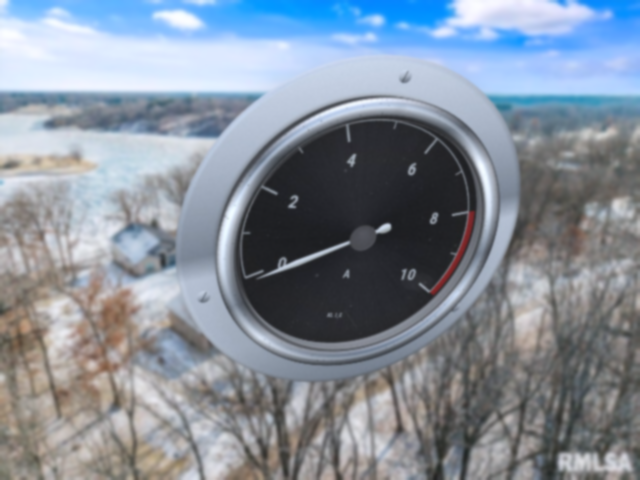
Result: **0** A
